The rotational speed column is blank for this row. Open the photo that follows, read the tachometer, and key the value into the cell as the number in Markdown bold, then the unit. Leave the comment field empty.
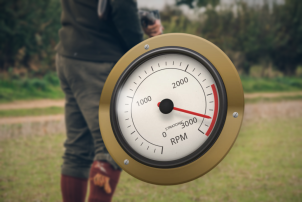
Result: **2800** rpm
